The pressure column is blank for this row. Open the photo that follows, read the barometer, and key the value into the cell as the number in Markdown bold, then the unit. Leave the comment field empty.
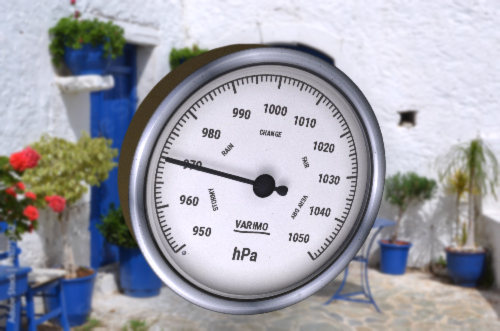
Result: **970** hPa
